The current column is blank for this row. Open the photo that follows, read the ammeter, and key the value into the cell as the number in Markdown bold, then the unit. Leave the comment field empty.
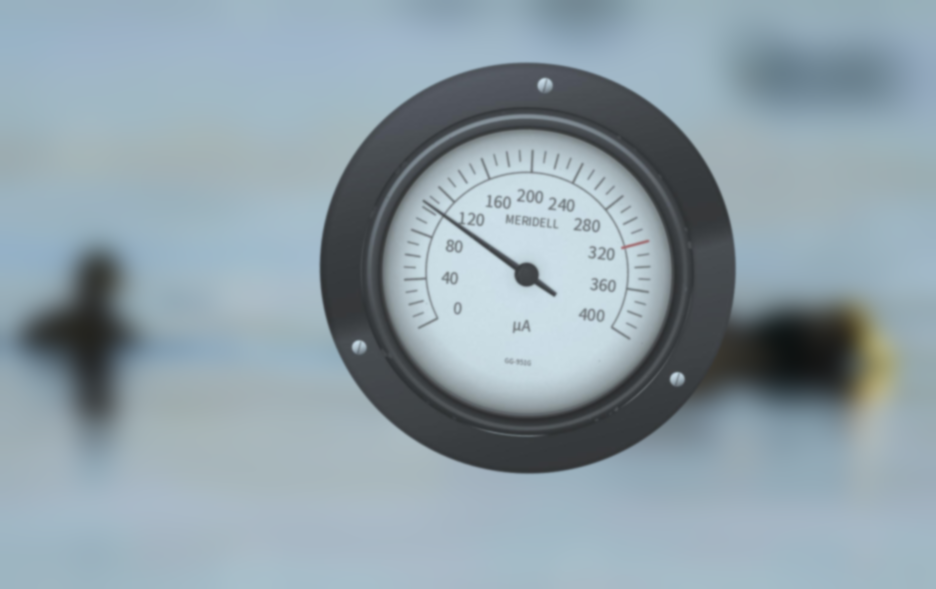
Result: **105** µA
